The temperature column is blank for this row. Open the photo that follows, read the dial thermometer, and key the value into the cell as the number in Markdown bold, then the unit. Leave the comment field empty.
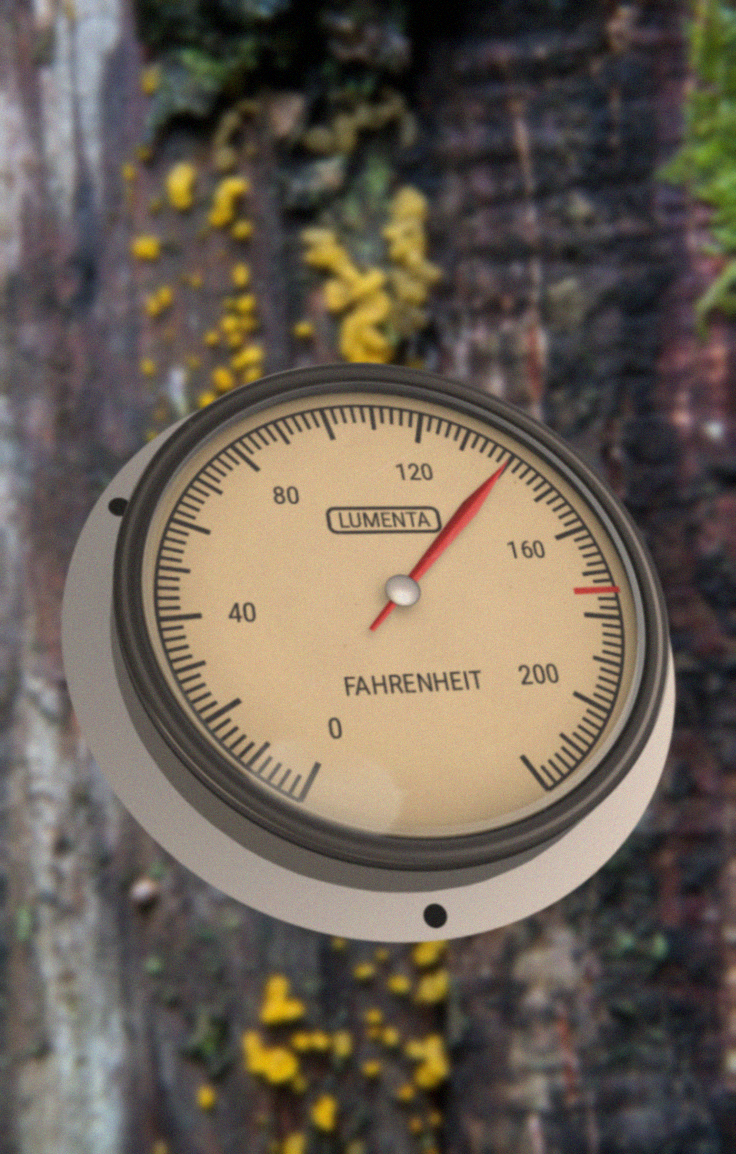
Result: **140** °F
